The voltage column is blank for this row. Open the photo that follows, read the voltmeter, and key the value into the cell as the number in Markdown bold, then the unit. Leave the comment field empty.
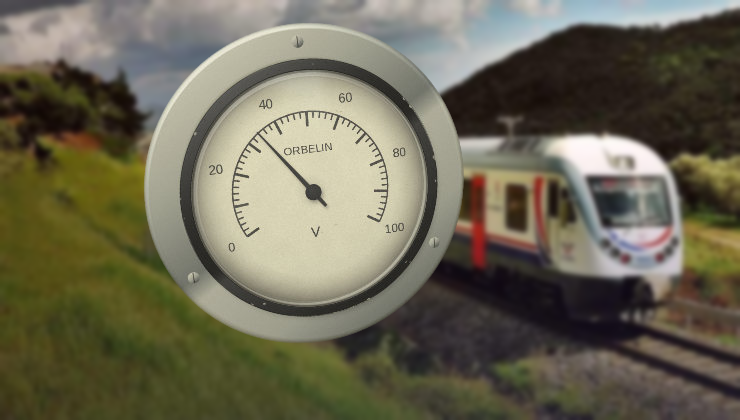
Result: **34** V
